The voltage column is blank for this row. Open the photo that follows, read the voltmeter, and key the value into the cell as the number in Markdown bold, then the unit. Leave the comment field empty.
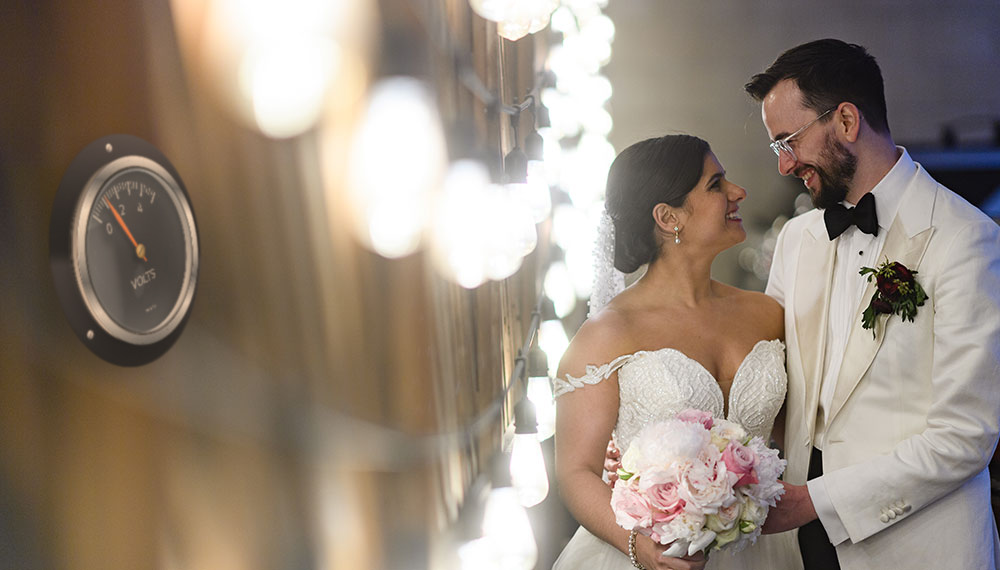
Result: **1** V
